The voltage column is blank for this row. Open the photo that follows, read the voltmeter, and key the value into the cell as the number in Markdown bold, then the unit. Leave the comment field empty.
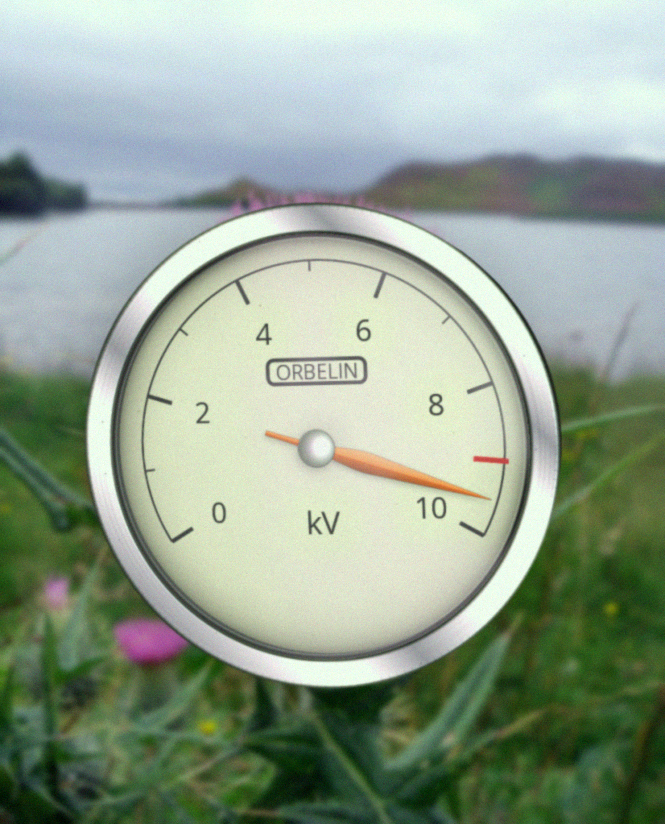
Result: **9.5** kV
